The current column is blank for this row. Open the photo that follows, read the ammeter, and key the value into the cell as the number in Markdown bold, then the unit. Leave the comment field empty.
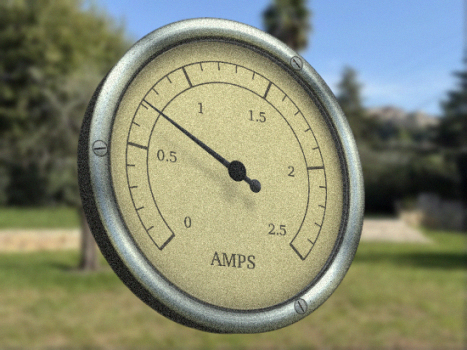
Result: **0.7** A
